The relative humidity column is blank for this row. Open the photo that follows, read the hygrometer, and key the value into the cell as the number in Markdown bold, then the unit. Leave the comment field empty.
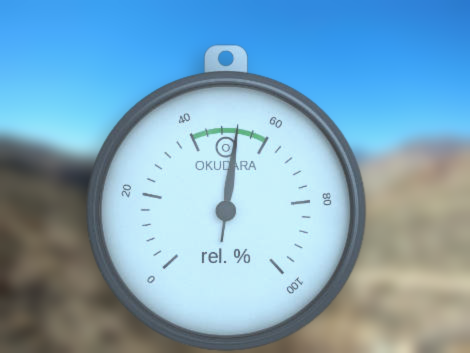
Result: **52** %
